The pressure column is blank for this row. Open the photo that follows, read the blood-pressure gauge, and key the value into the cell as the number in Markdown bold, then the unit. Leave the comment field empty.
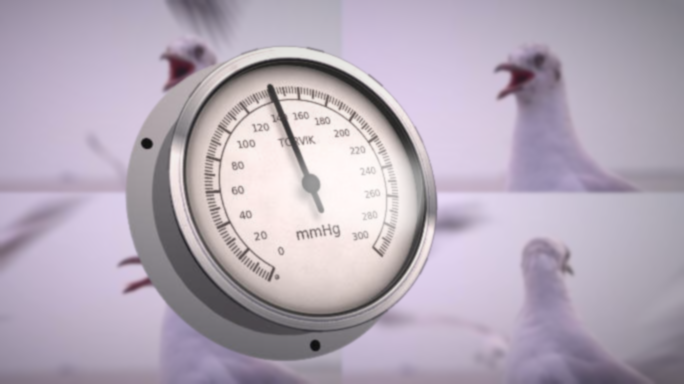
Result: **140** mmHg
